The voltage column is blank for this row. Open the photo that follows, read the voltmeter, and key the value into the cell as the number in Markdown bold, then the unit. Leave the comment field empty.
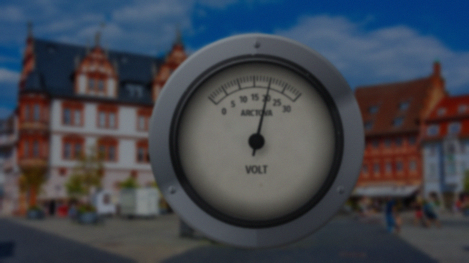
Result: **20** V
